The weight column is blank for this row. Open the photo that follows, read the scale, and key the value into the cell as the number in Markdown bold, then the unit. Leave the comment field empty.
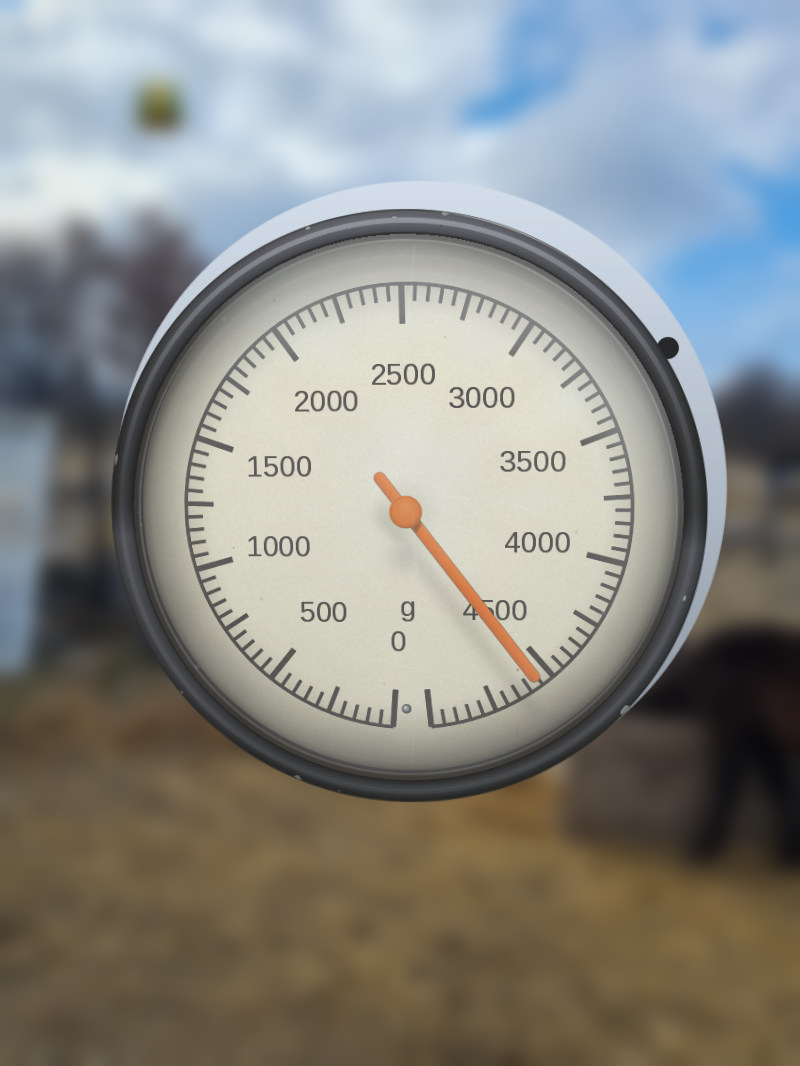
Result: **4550** g
